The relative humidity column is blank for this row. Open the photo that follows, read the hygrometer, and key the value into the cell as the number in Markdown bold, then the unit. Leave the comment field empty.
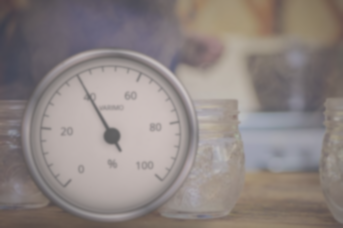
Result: **40** %
